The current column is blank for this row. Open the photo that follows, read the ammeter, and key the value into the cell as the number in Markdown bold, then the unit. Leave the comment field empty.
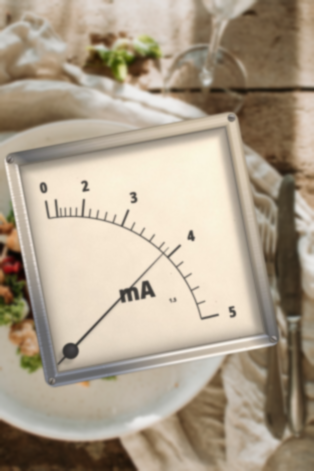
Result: **3.9** mA
